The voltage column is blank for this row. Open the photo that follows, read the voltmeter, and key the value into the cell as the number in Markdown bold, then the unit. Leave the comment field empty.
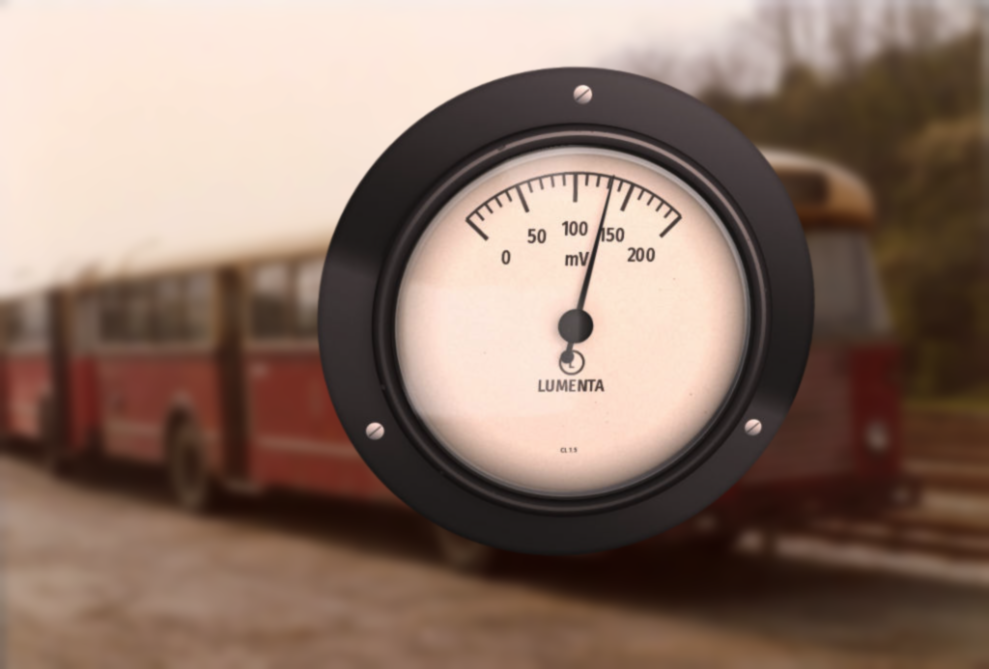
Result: **130** mV
